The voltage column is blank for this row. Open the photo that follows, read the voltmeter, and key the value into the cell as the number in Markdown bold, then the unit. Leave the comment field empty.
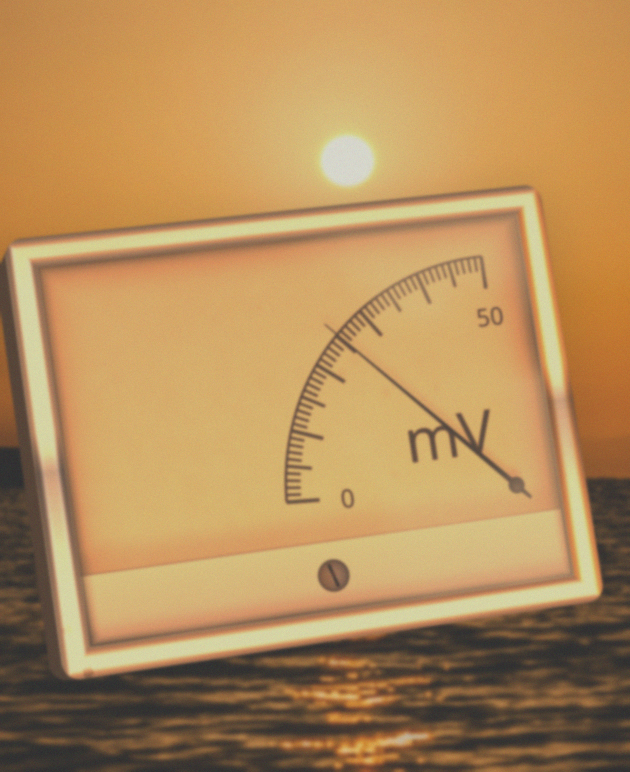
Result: **25** mV
